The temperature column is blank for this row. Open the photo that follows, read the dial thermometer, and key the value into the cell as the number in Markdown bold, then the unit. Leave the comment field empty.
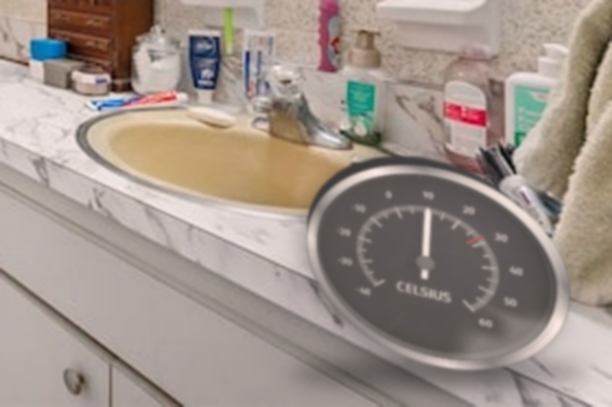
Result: **10** °C
